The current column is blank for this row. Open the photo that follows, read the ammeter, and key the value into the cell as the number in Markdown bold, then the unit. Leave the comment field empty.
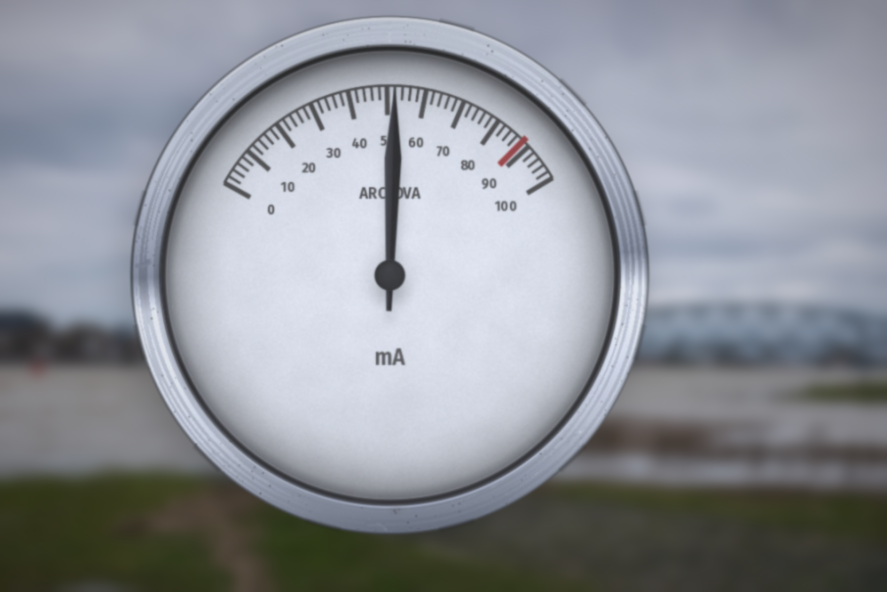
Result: **52** mA
